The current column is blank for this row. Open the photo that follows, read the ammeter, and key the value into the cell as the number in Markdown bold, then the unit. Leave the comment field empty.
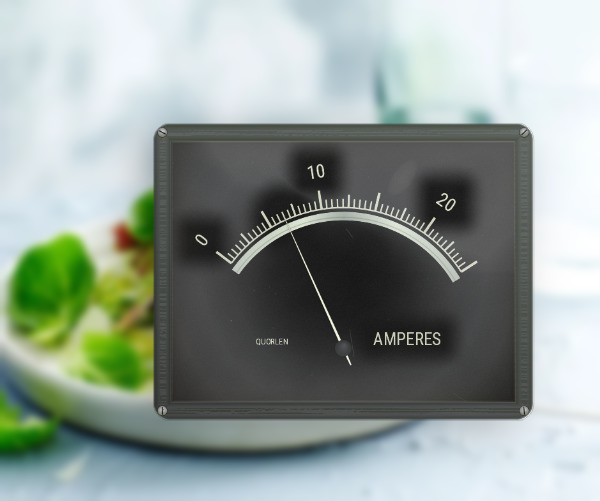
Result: **6.5** A
